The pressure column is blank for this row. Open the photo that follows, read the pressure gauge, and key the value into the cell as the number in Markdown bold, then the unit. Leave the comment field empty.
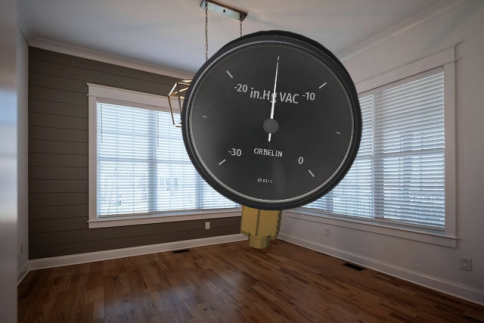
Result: **-15** inHg
